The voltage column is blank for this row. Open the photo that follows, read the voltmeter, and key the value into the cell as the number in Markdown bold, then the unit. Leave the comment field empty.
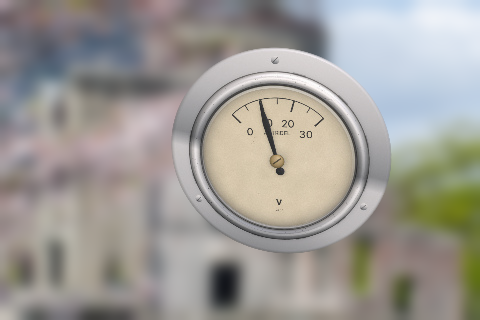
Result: **10** V
